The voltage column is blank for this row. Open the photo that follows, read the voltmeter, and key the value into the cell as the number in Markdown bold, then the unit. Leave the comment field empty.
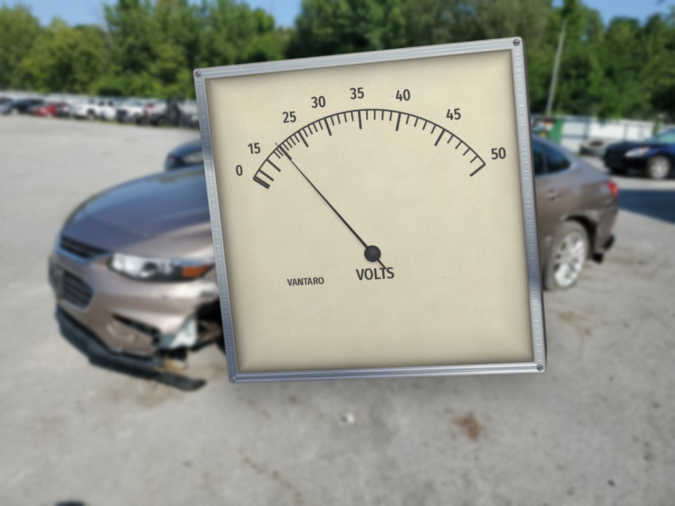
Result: **20** V
